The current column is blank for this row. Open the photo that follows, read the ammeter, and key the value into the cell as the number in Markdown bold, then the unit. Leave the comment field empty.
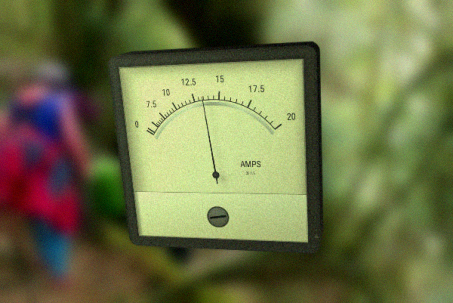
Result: **13.5** A
